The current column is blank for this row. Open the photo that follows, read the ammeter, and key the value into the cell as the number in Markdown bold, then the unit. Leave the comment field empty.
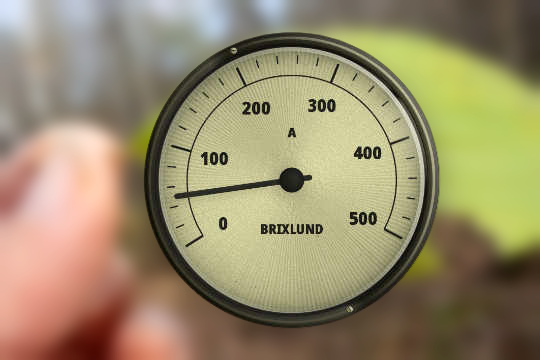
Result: **50** A
